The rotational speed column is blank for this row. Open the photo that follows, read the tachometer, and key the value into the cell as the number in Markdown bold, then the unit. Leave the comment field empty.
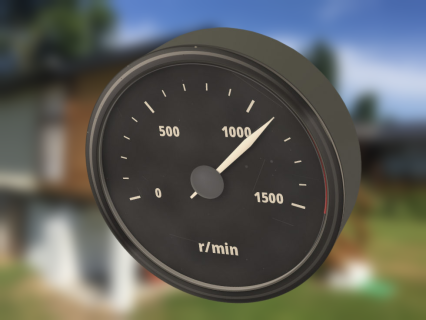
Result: **1100** rpm
